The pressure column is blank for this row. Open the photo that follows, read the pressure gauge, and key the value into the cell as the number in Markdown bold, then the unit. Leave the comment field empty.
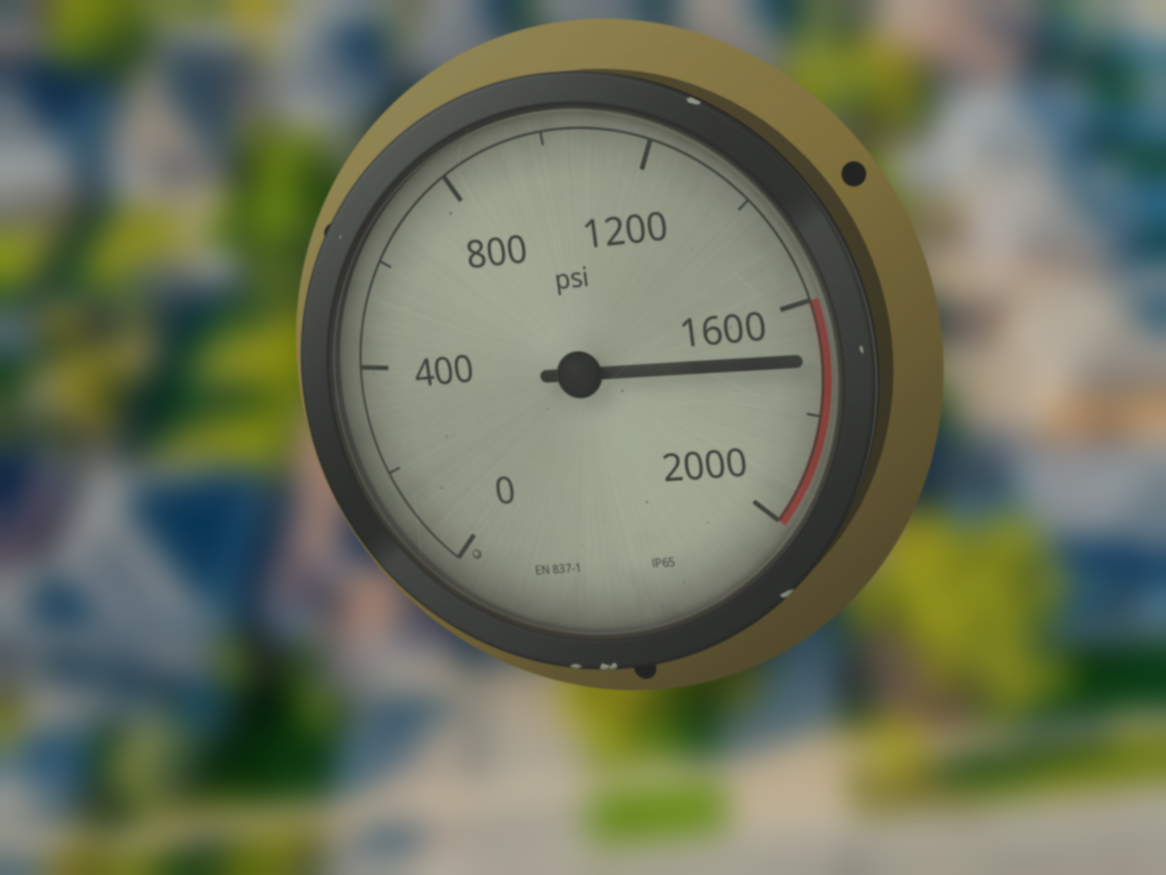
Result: **1700** psi
